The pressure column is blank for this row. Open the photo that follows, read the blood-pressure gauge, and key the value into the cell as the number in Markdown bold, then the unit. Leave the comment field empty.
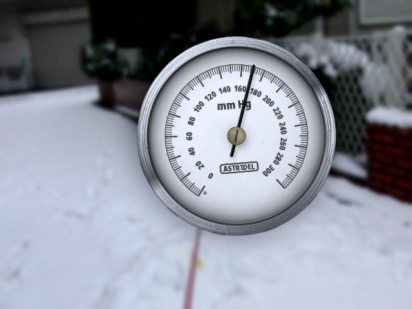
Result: **170** mmHg
